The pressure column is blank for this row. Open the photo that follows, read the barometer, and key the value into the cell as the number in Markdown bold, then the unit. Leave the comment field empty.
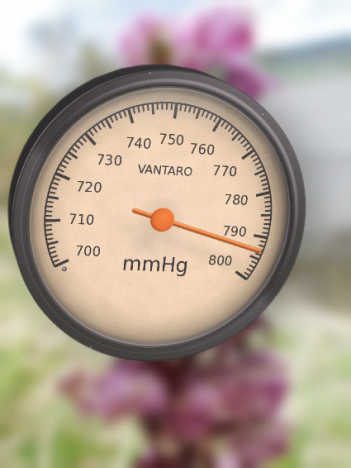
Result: **793** mmHg
